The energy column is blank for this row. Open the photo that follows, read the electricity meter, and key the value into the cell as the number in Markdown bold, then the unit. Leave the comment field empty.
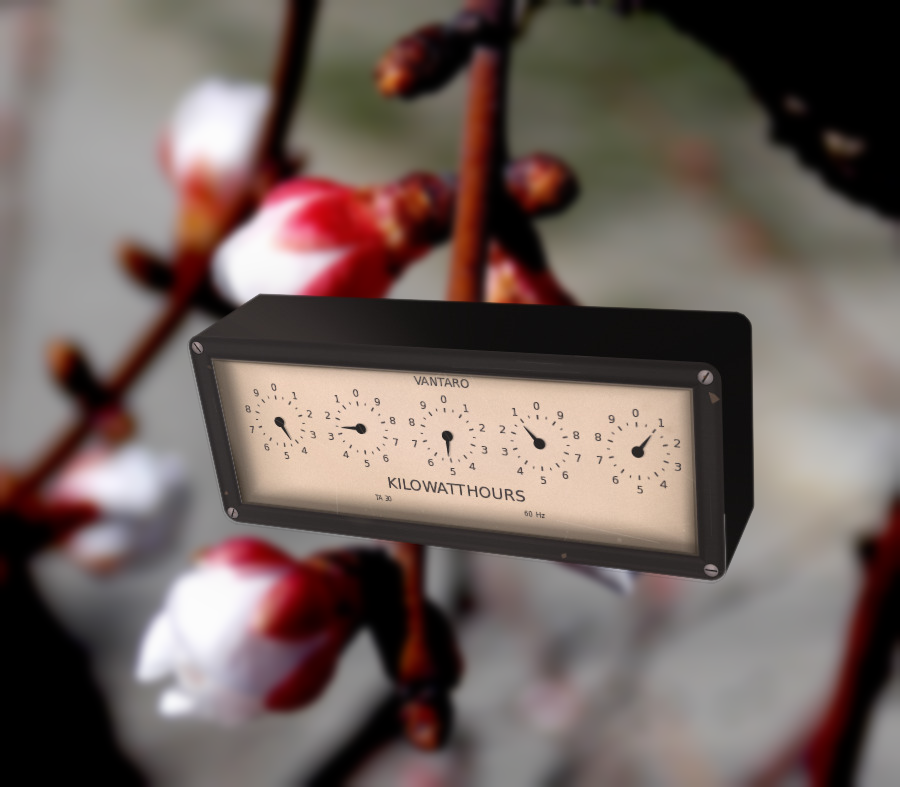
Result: **42511** kWh
